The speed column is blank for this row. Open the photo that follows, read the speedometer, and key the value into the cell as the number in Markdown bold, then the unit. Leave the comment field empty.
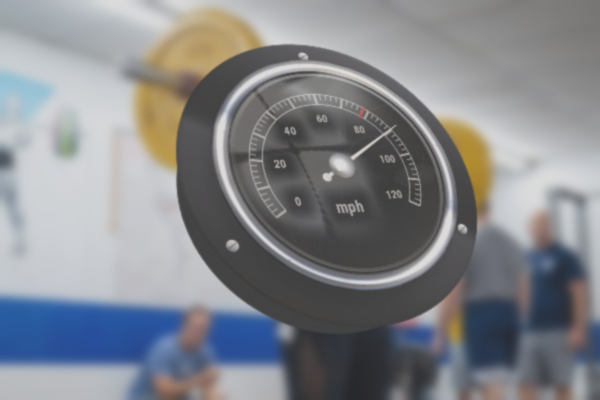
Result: **90** mph
